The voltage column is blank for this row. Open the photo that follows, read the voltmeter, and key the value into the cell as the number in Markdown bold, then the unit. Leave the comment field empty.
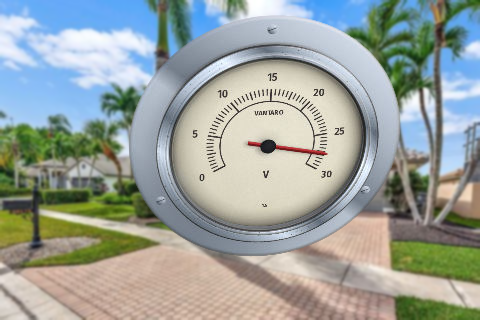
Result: **27.5** V
